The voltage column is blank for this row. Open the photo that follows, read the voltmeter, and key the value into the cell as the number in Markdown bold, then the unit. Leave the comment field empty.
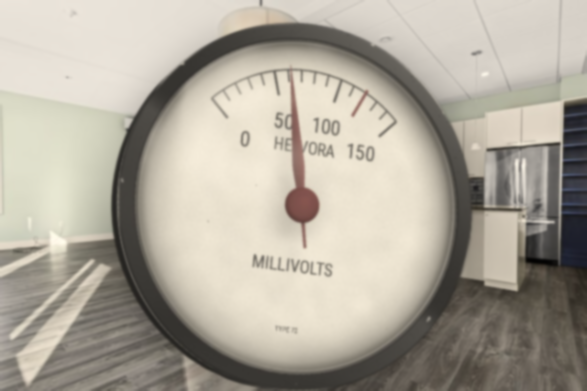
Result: **60** mV
